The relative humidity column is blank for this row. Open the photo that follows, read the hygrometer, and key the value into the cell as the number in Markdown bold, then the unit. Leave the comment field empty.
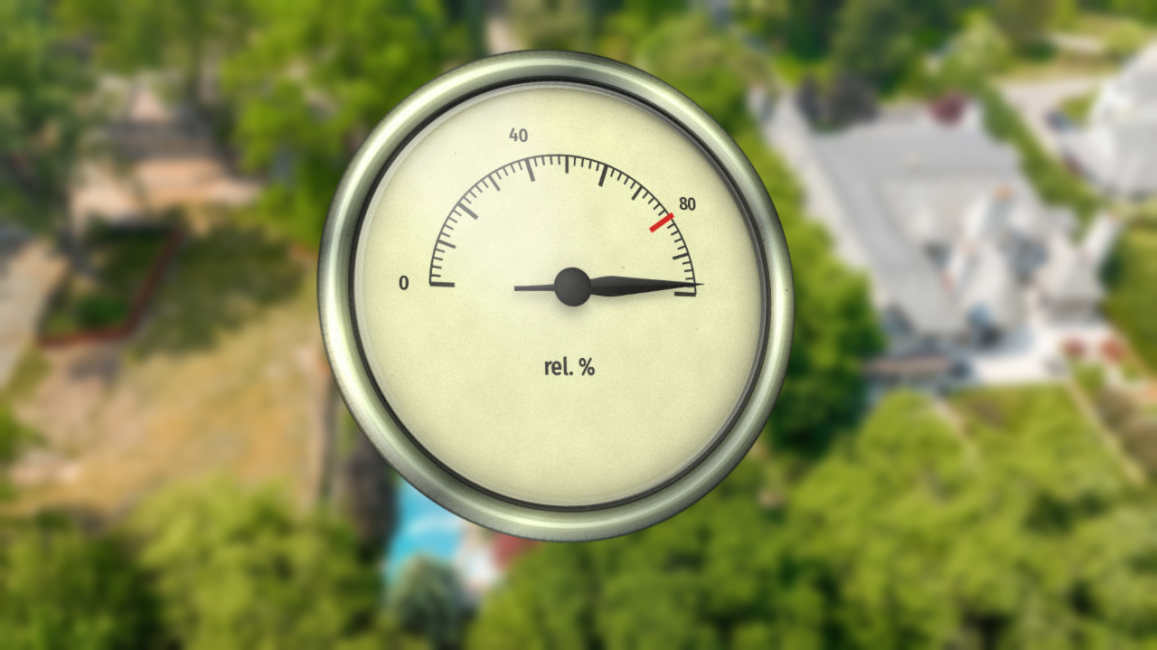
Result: **98** %
